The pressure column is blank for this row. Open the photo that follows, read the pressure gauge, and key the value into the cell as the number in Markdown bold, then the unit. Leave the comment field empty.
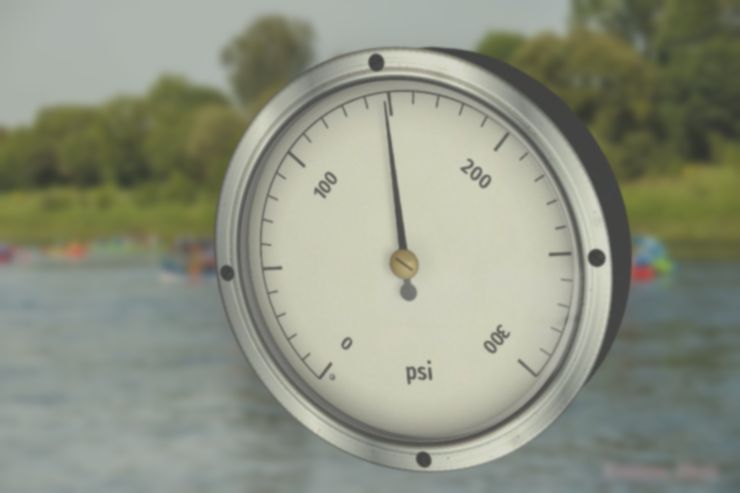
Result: **150** psi
